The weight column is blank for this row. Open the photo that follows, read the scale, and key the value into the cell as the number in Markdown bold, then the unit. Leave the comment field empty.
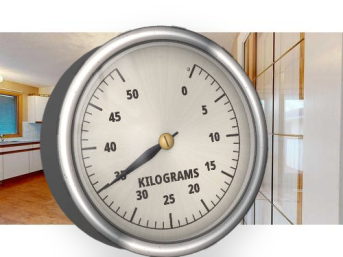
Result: **35** kg
